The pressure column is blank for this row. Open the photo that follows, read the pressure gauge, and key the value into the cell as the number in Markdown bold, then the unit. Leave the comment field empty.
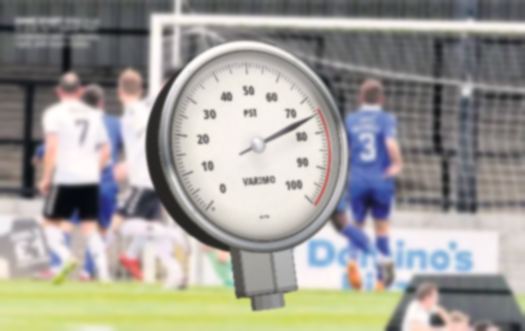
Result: **75** psi
